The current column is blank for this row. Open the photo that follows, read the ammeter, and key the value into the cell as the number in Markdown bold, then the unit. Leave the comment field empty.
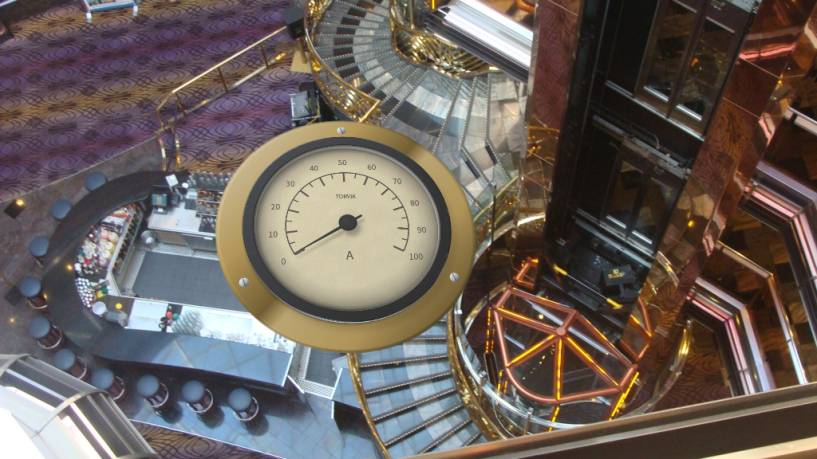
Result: **0** A
